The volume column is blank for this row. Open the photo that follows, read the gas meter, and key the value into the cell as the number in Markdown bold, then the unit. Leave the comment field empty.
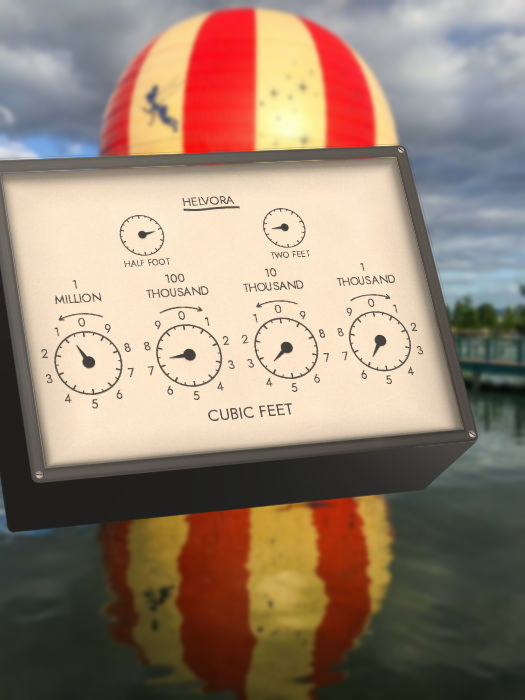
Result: **73600** ft³
